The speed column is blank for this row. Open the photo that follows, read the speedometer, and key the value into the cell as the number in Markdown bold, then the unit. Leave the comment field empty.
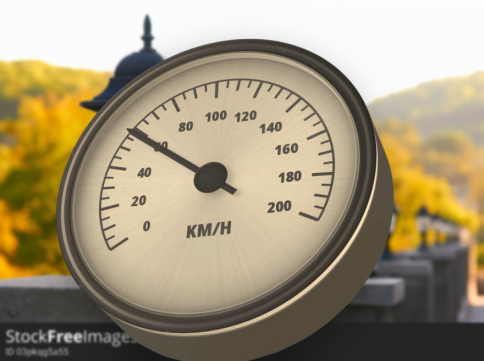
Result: **57.5** km/h
